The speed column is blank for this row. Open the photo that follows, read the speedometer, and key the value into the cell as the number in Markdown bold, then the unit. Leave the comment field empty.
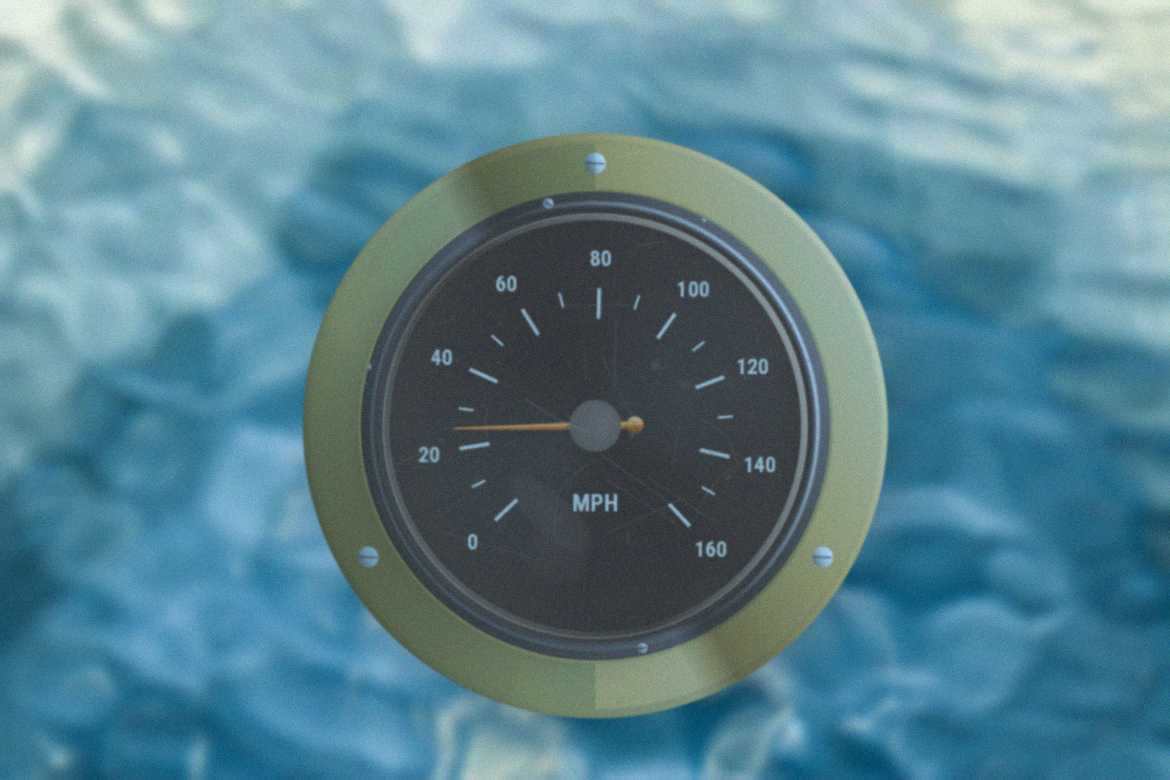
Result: **25** mph
